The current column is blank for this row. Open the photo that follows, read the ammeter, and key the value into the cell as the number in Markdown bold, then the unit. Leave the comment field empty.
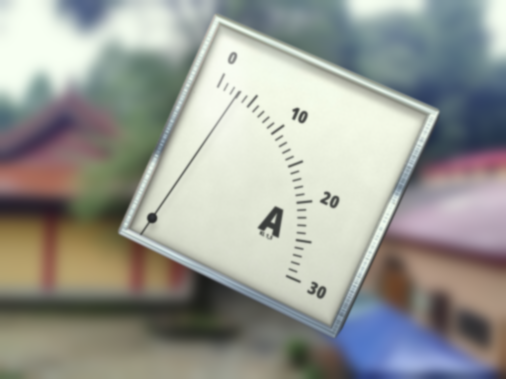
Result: **3** A
